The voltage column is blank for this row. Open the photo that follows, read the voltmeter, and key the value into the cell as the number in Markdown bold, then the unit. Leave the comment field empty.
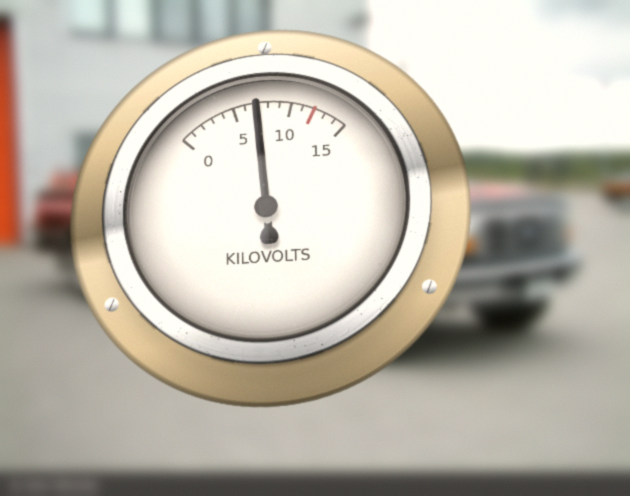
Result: **7** kV
